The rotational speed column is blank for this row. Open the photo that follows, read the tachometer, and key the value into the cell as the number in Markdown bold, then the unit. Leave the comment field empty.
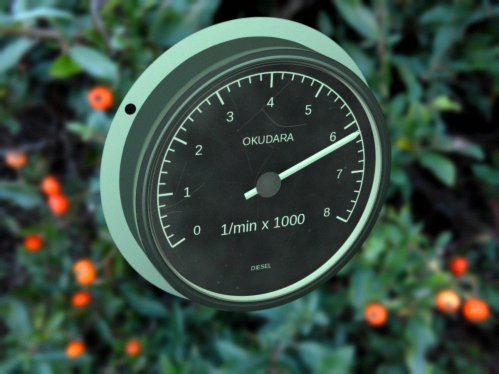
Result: **6200** rpm
